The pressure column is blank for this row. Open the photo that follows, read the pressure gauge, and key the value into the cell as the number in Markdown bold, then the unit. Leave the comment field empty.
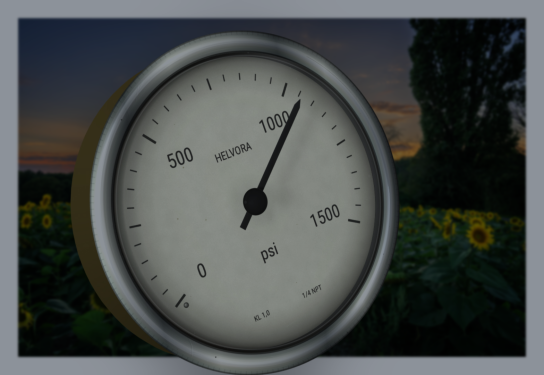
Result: **1050** psi
